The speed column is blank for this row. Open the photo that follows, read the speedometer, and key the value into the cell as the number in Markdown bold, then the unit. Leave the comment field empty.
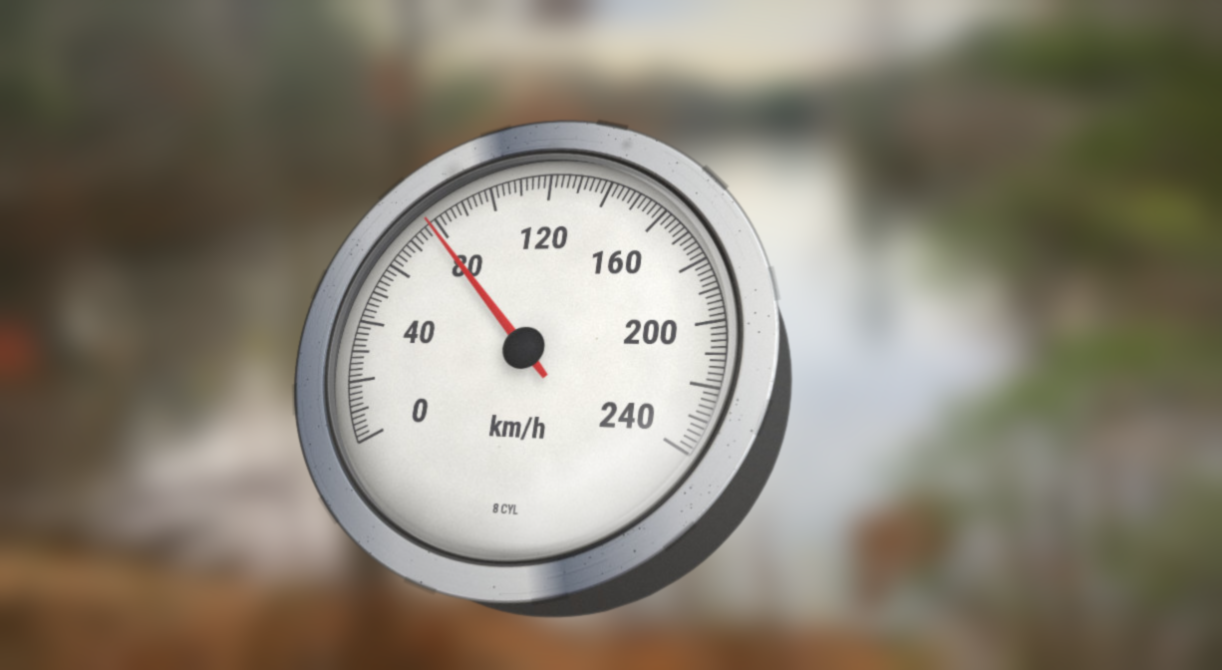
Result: **78** km/h
